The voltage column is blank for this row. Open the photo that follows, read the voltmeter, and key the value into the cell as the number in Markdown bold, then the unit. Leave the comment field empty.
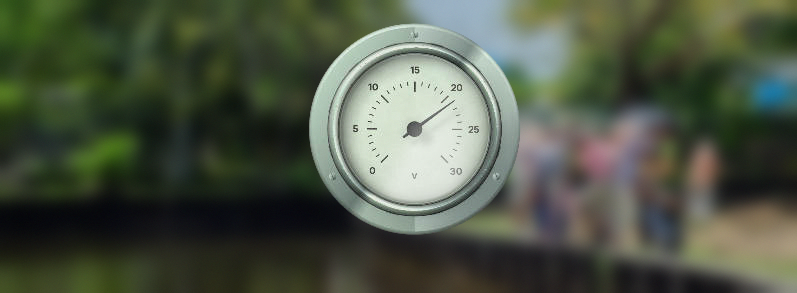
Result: **21** V
